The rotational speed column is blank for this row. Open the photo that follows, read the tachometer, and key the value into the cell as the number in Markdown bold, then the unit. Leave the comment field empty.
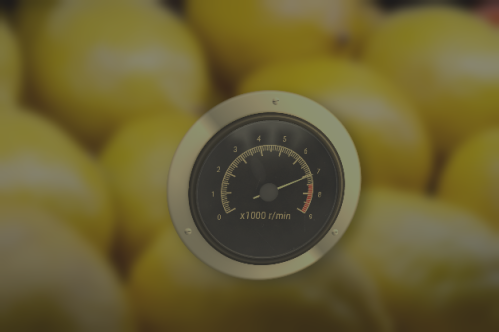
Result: **7000** rpm
